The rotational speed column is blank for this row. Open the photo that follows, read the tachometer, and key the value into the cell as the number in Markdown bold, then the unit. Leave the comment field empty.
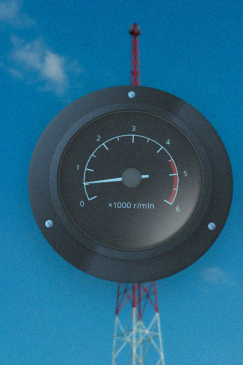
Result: **500** rpm
